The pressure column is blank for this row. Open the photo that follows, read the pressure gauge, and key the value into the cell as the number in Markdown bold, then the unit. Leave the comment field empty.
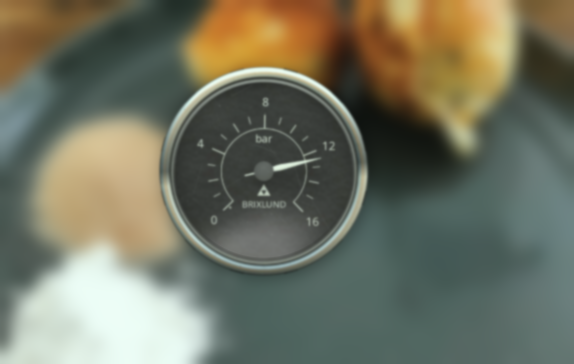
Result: **12.5** bar
